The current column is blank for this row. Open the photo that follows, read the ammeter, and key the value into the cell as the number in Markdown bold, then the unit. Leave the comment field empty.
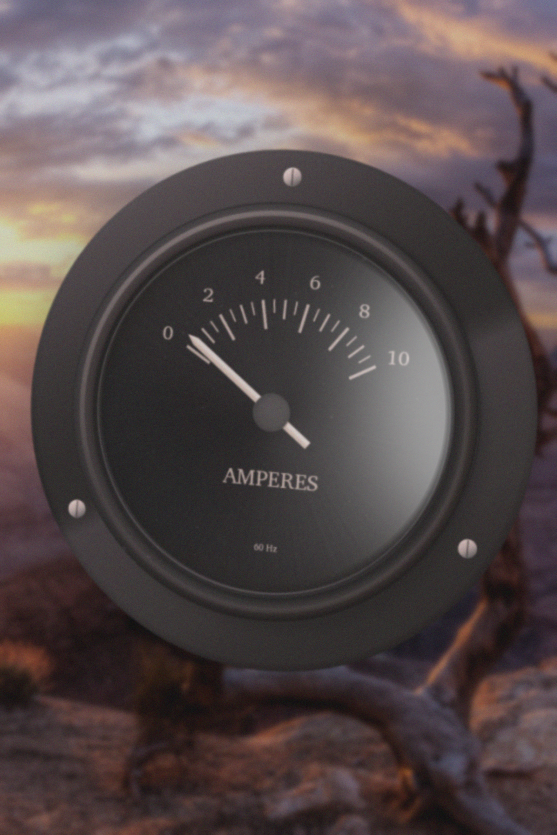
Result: **0.5** A
